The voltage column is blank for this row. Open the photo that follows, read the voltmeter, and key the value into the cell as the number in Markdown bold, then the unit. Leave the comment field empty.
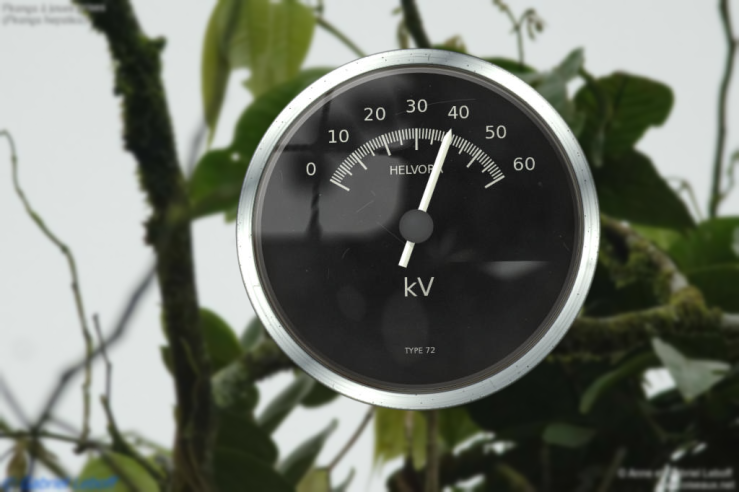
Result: **40** kV
